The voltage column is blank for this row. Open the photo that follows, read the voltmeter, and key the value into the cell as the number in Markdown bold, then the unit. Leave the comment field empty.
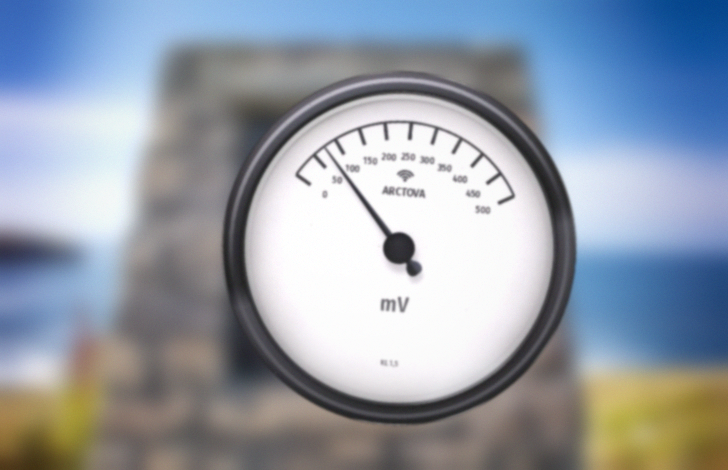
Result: **75** mV
